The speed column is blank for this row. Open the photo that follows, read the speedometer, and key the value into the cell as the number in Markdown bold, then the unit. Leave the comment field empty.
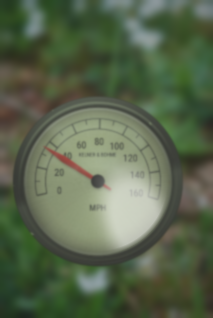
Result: **35** mph
